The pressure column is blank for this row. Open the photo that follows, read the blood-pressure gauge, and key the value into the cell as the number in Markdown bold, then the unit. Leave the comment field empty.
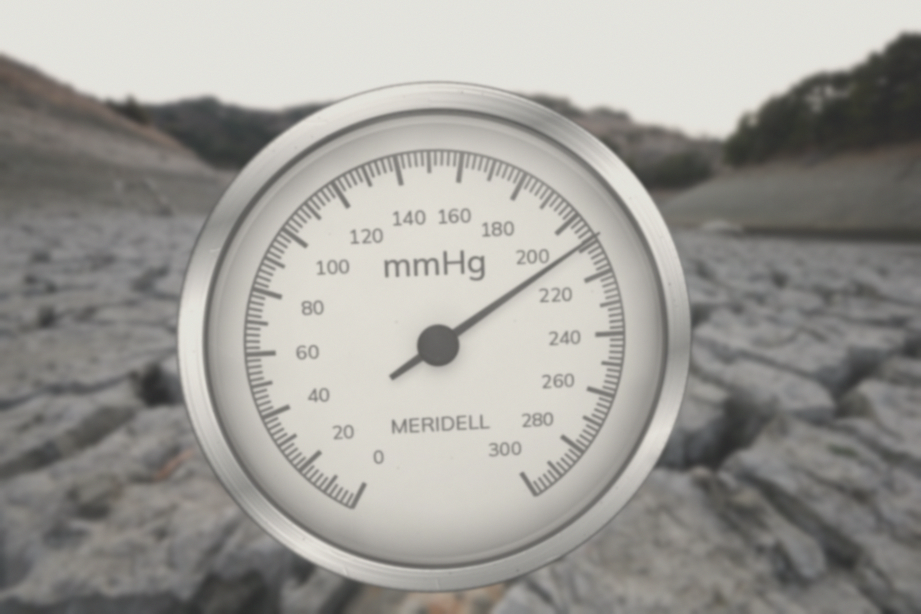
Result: **208** mmHg
